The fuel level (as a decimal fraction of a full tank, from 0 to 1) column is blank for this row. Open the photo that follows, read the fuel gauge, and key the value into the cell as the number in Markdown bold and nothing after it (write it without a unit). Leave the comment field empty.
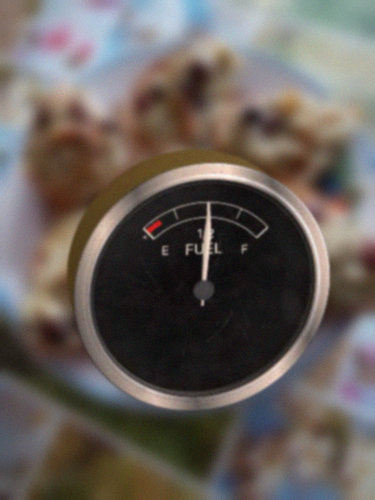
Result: **0.5**
